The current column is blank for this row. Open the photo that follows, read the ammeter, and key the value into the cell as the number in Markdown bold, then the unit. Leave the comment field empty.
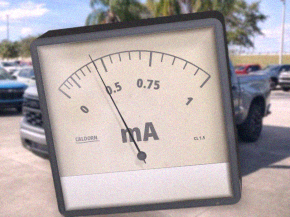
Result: **0.45** mA
